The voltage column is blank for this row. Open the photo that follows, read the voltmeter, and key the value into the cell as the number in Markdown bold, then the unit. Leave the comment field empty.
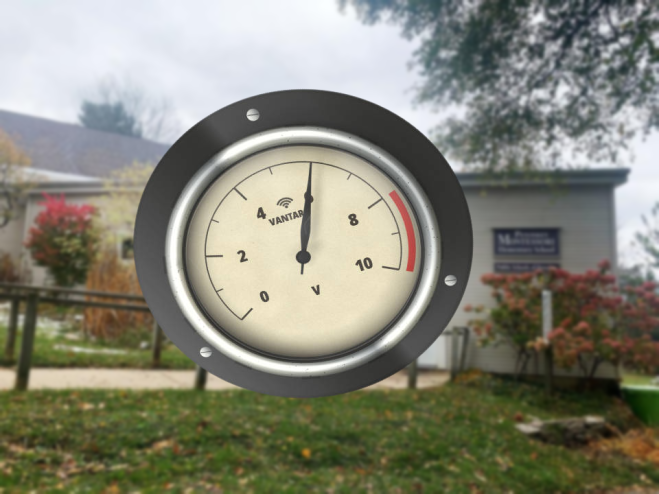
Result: **6** V
